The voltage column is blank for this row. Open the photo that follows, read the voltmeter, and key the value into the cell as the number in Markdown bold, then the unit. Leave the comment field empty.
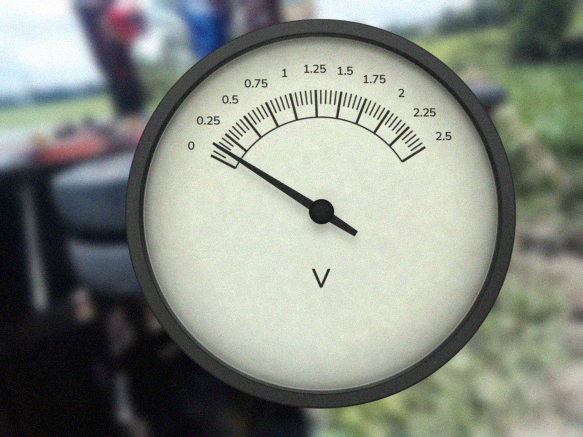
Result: **0.1** V
